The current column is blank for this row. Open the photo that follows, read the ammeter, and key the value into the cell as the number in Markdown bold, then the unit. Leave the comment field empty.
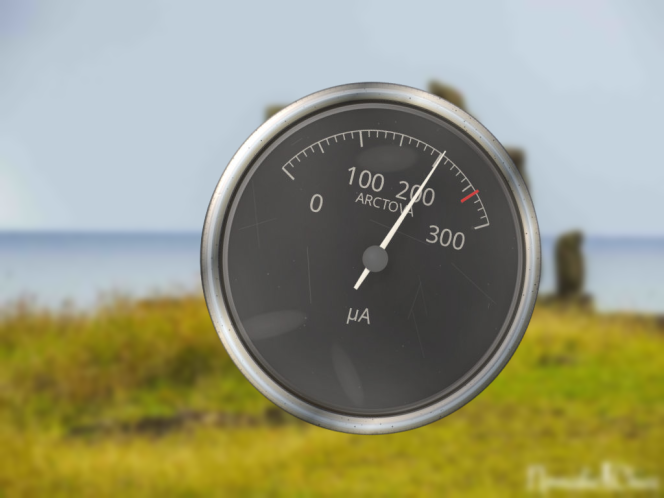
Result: **200** µA
